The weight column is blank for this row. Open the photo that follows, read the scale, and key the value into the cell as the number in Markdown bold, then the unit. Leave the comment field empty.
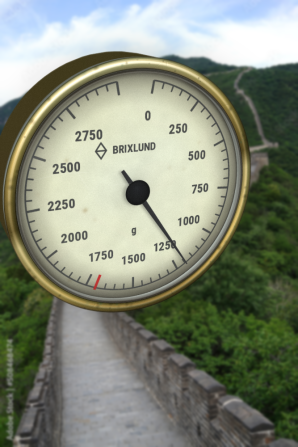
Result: **1200** g
